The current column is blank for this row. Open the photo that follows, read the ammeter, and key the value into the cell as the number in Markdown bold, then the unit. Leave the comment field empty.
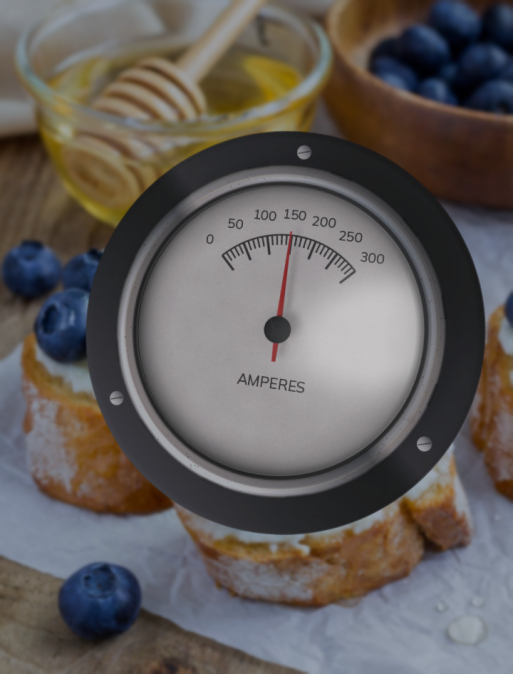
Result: **150** A
